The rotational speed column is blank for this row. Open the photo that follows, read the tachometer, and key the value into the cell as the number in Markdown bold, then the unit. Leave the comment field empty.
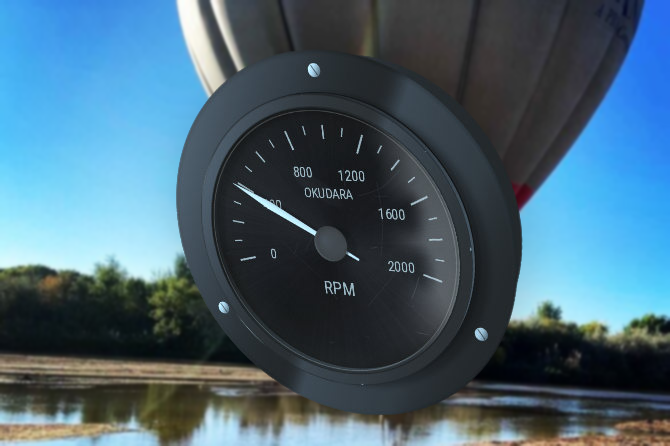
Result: **400** rpm
